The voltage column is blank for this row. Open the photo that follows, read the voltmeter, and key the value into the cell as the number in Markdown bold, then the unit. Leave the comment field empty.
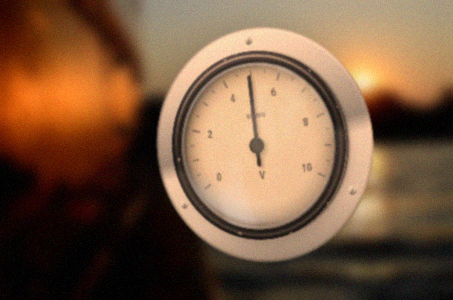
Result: **5** V
